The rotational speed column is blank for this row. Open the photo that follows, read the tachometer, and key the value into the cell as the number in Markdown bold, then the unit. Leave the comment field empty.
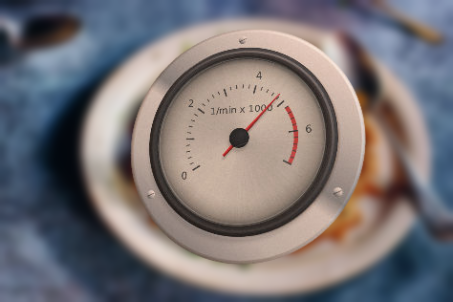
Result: **4800** rpm
